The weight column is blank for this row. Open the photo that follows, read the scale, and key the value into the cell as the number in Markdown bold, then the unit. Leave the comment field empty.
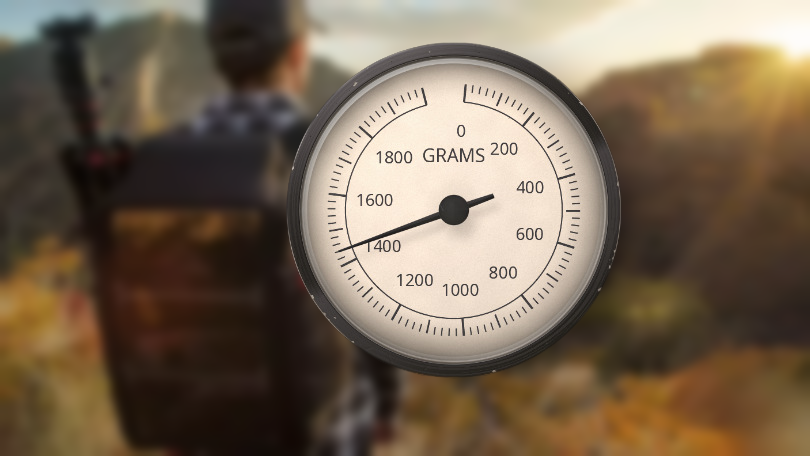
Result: **1440** g
